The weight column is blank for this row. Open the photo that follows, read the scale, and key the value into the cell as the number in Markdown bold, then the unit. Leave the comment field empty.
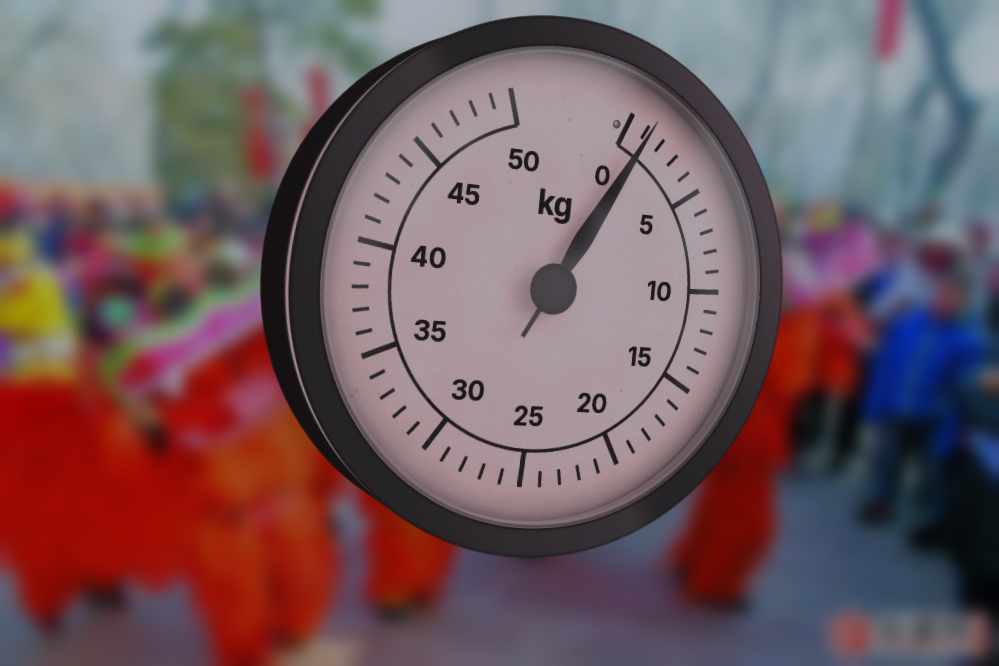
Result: **1** kg
